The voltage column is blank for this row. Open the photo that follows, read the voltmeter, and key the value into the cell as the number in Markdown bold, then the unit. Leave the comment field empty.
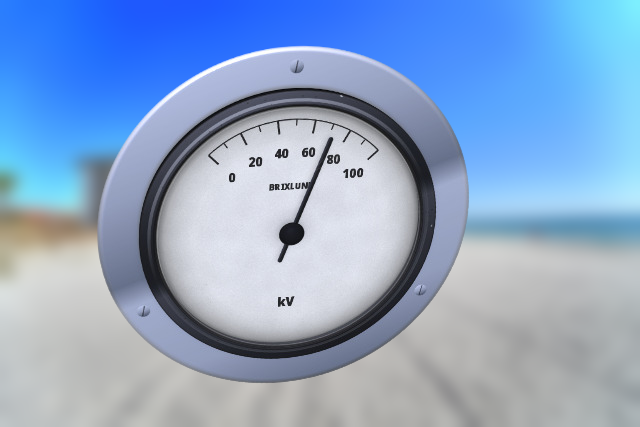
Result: **70** kV
